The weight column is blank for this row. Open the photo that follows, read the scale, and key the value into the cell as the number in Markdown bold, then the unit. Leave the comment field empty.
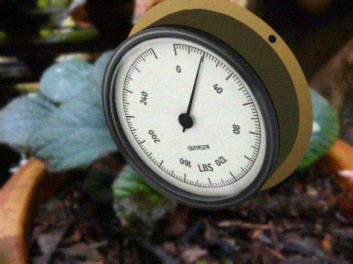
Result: **20** lb
